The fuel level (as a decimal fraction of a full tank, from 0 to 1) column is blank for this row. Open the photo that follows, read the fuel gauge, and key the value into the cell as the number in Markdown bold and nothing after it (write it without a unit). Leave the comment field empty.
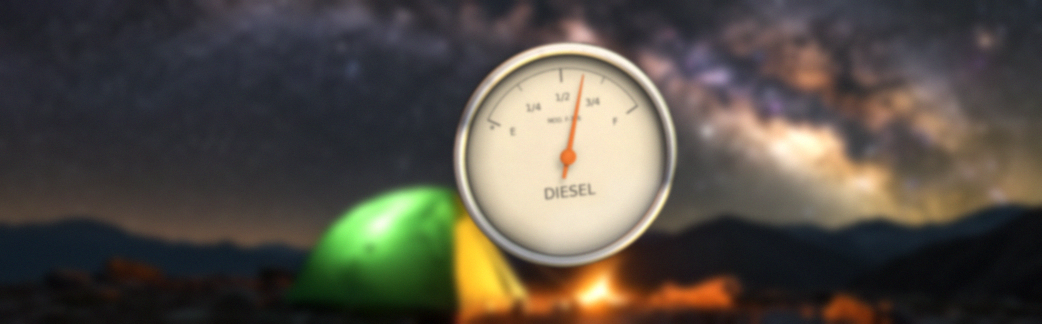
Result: **0.625**
